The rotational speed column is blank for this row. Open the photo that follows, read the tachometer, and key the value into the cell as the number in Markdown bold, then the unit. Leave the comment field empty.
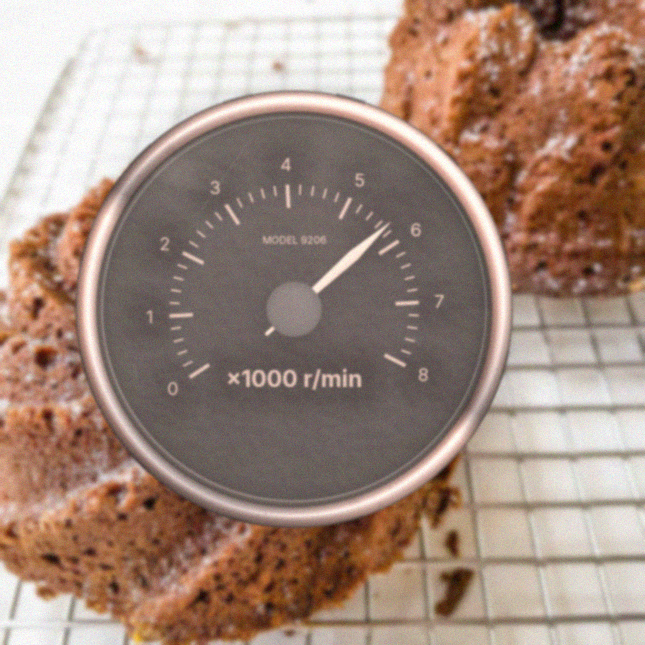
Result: **5700** rpm
